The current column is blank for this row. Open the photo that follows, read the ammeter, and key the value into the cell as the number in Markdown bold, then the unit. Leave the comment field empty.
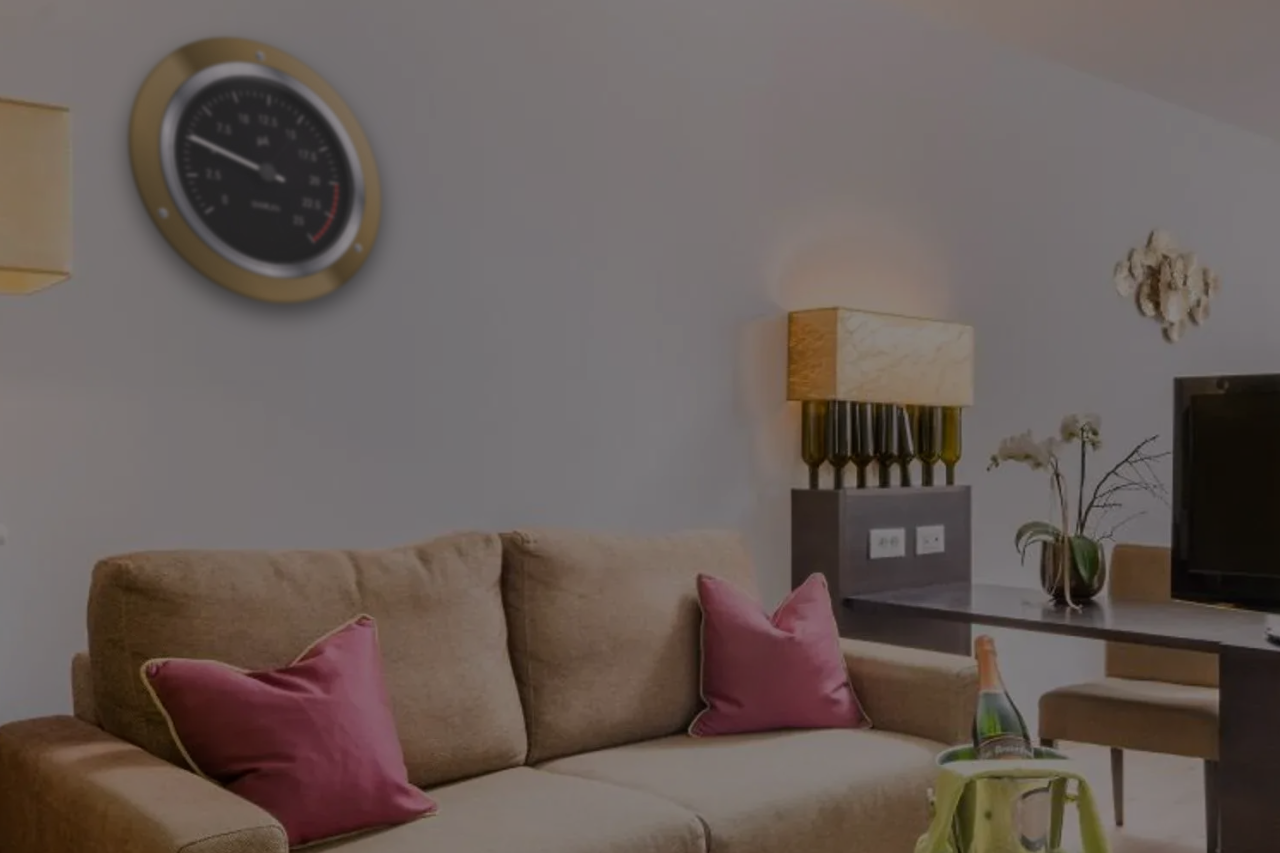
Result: **5** µA
